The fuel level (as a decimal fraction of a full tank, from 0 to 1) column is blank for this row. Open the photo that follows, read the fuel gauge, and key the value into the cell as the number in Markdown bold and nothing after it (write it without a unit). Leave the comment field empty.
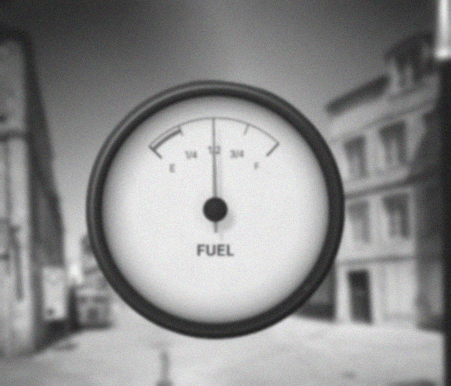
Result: **0.5**
